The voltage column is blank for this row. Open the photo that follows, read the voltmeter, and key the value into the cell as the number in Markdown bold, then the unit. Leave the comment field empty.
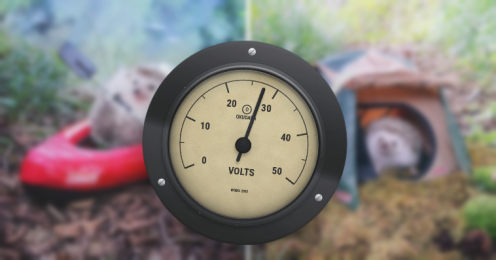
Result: **27.5** V
